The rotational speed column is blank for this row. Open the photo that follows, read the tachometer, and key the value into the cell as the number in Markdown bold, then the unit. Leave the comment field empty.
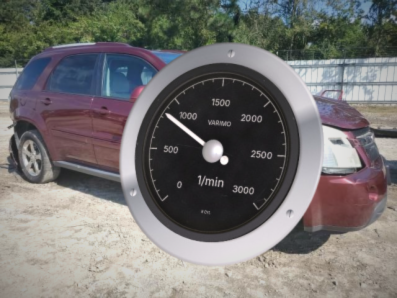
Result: **850** rpm
